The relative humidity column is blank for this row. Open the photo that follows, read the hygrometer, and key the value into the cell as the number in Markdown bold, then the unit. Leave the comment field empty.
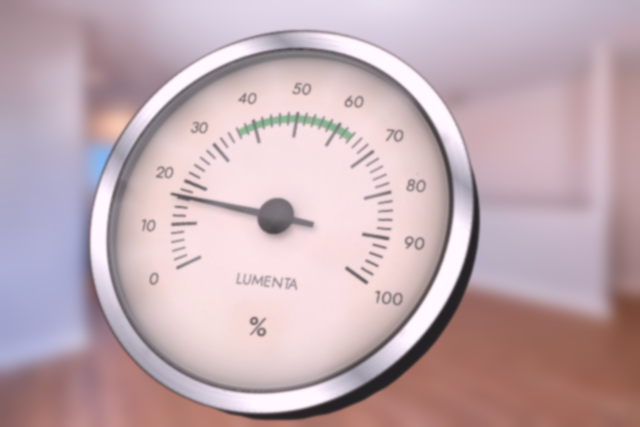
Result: **16** %
